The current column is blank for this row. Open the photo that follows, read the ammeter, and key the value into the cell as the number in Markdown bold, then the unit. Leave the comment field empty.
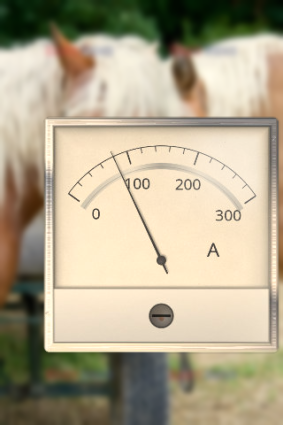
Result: **80** A
